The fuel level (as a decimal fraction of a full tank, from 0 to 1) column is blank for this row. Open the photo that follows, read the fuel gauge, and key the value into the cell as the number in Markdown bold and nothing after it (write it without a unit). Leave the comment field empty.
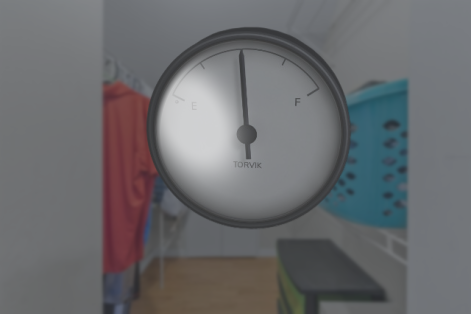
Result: **0.5**
